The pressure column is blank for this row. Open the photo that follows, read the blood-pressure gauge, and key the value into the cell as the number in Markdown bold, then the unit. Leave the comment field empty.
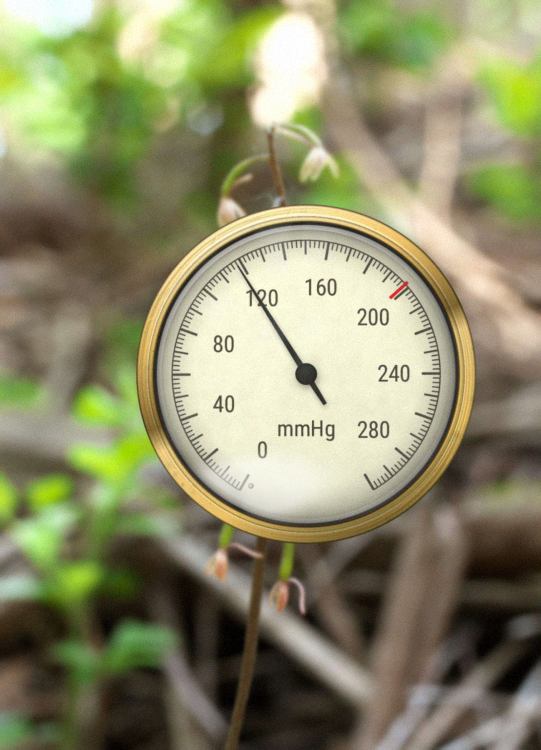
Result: **118** mmHg
